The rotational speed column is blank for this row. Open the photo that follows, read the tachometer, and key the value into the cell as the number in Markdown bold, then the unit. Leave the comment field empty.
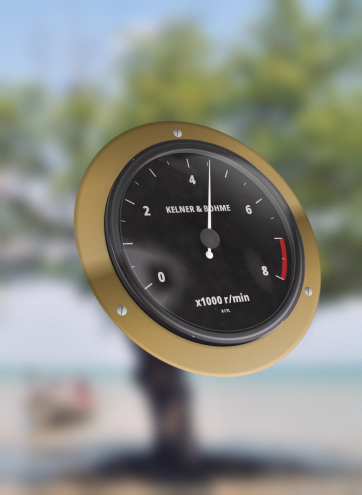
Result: **4500** rpm
